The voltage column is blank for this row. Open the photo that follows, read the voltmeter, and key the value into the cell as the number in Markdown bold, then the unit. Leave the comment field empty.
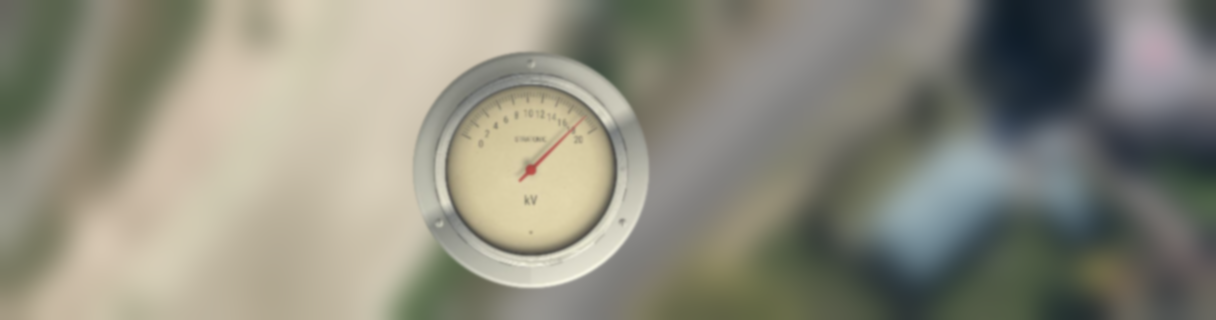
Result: **18** kV
